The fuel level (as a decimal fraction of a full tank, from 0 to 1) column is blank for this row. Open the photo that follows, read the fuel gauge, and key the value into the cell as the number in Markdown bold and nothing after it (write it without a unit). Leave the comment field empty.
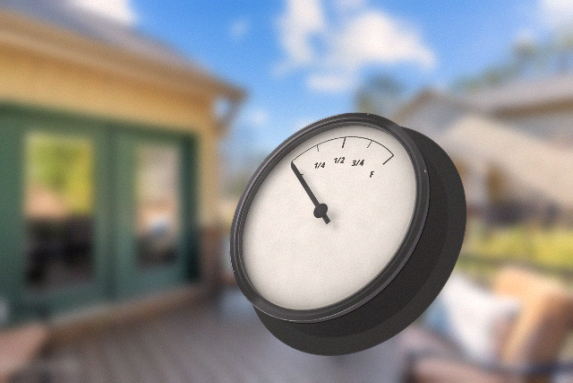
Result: **0**
